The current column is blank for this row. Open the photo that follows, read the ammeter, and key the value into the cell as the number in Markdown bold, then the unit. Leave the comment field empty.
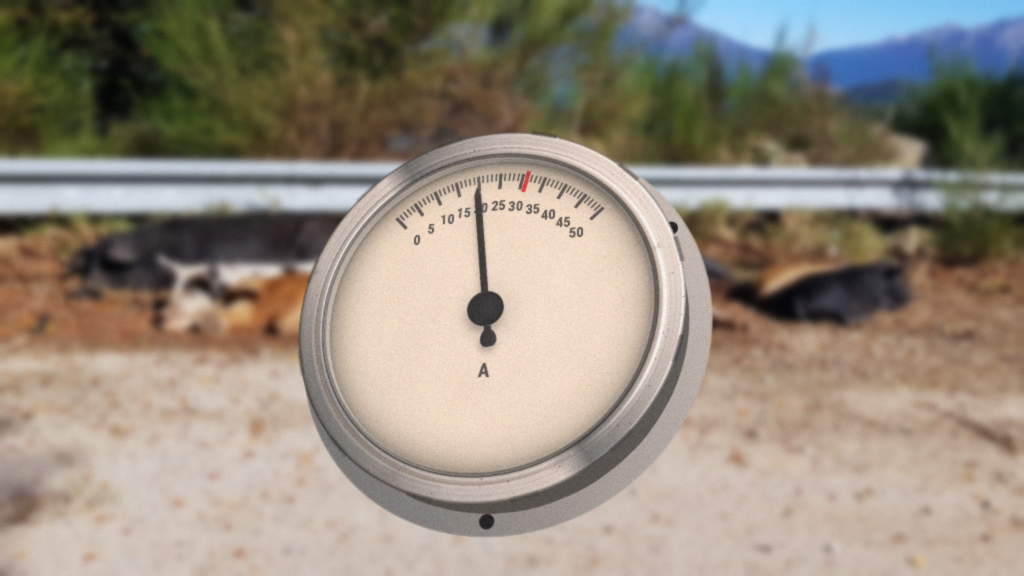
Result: **20** A
